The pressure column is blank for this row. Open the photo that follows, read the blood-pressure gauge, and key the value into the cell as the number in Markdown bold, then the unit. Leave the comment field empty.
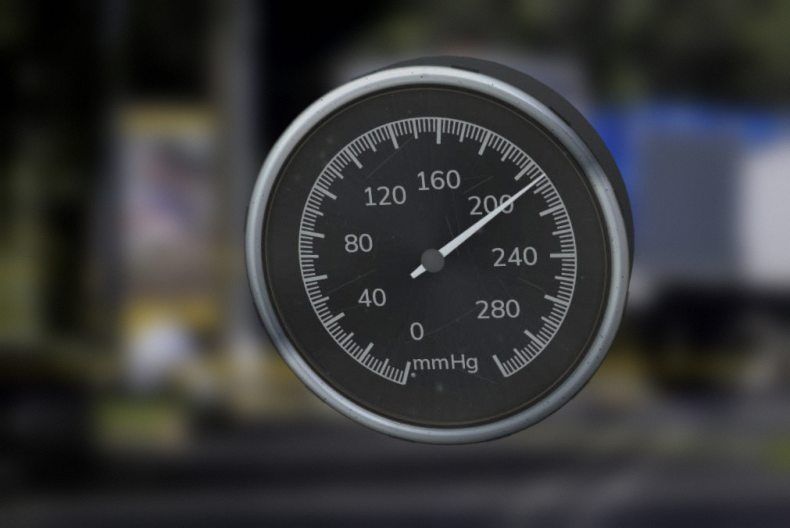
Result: **206** mmHg
